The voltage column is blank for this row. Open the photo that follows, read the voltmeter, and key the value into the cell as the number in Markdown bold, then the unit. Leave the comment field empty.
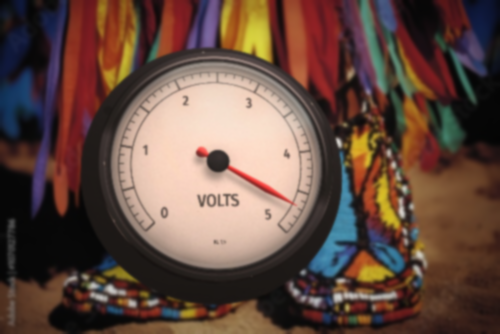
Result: **4.7** V
